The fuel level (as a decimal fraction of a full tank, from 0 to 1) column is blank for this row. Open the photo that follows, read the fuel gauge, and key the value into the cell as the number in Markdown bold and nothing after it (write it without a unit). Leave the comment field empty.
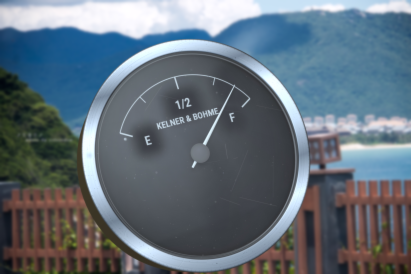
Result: **0.875**
